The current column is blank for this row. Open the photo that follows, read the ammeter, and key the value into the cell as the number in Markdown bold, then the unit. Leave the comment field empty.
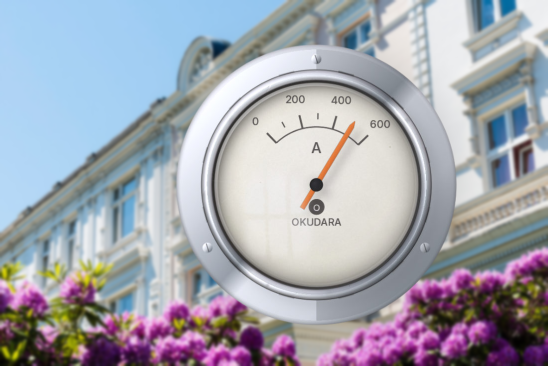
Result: **500** A
